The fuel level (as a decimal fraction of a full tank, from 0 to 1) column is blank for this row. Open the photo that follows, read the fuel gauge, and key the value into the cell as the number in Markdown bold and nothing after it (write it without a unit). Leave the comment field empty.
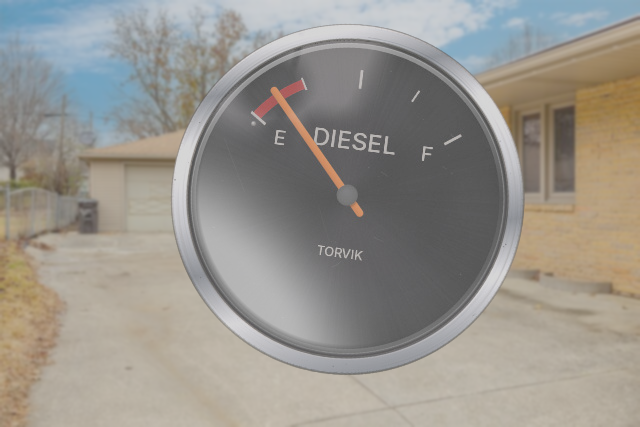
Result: **0.125**
